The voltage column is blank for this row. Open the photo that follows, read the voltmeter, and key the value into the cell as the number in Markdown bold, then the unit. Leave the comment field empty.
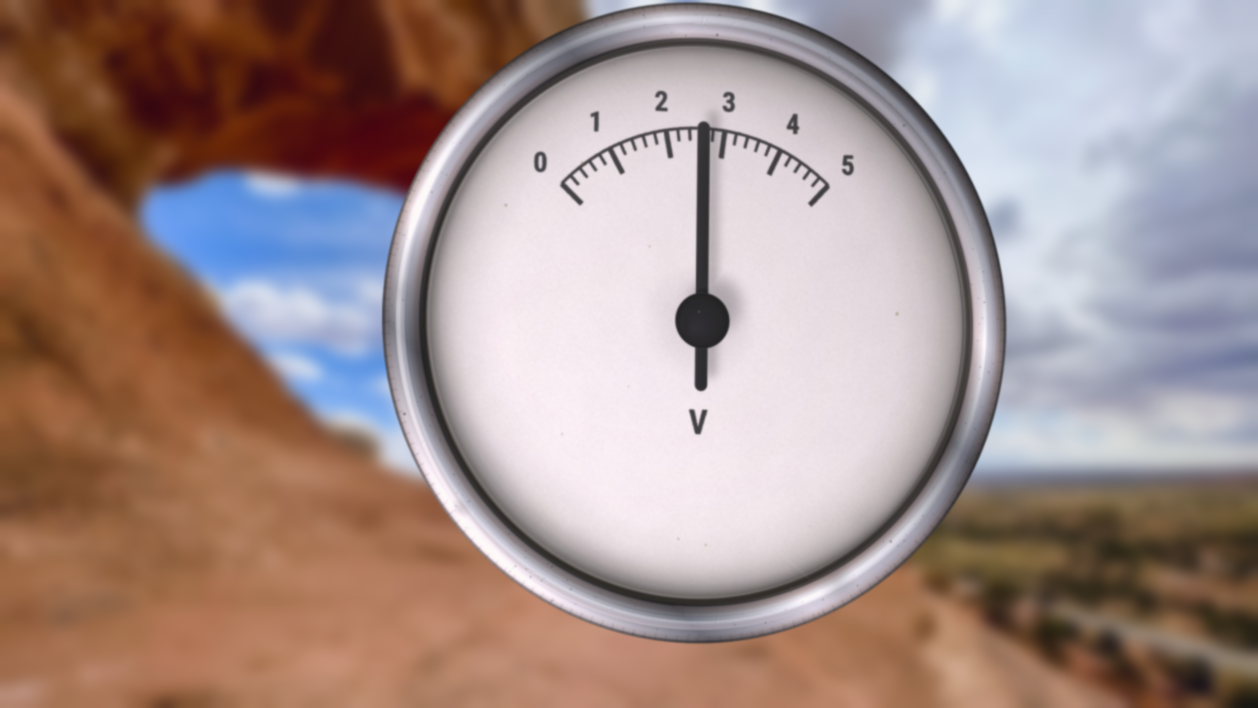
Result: **2.6** V
